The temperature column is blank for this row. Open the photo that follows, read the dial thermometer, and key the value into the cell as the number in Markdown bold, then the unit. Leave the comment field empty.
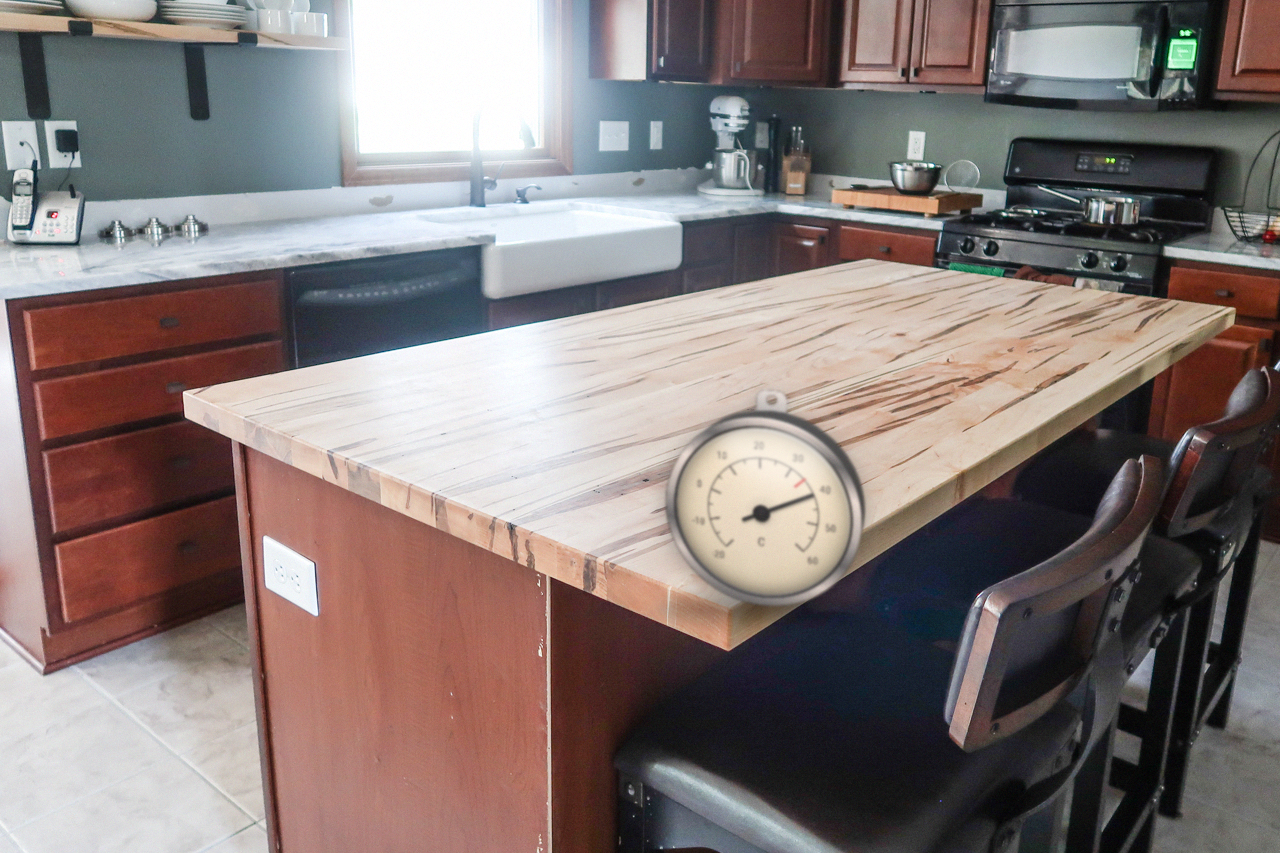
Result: **40** °C
